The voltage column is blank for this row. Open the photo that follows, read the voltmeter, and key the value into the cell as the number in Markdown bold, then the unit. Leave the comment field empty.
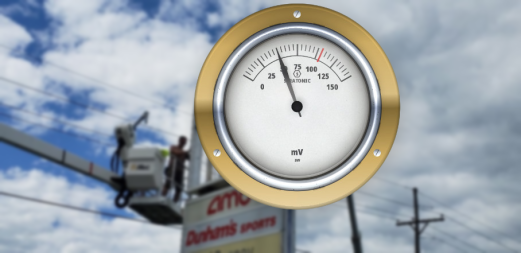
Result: **50** mV
